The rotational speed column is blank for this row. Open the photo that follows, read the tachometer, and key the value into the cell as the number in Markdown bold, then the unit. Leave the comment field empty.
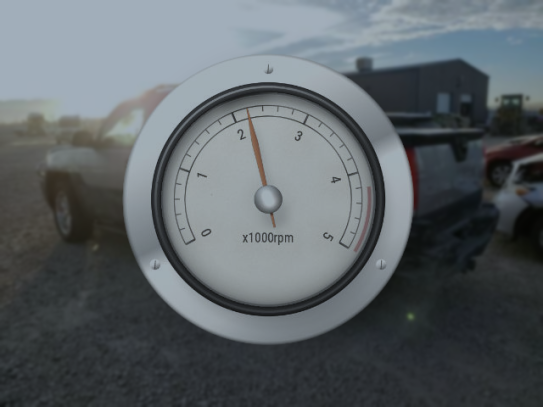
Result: **2200** rpm
